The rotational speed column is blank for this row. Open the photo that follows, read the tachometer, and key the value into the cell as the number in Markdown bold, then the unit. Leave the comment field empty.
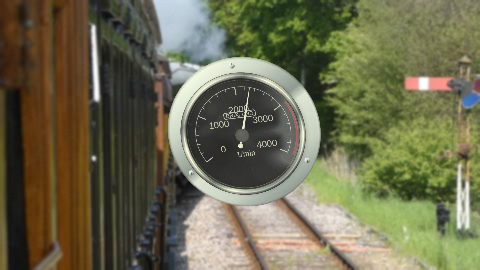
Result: **2300** rpm
